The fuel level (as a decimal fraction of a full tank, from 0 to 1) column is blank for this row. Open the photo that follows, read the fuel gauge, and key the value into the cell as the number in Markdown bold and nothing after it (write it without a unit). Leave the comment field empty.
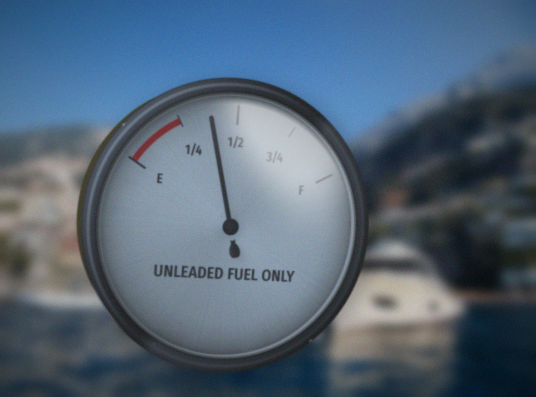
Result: **0.375**
